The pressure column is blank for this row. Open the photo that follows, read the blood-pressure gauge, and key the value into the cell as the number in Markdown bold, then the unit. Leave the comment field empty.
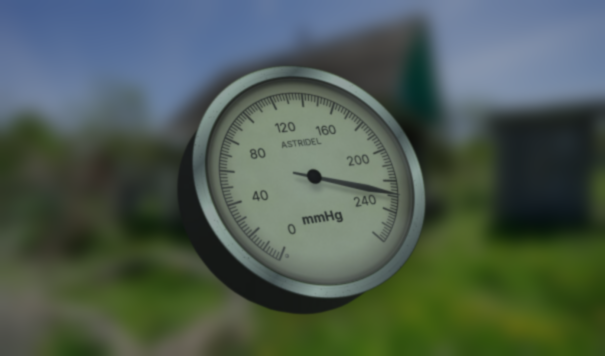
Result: **230** mmHg
